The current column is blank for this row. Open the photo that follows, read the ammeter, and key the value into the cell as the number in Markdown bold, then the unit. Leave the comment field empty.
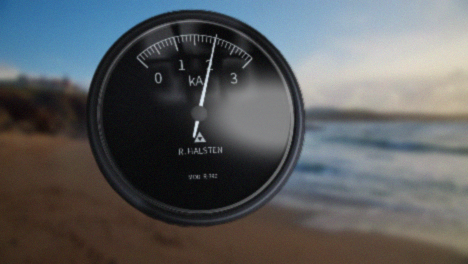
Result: **2** kA
